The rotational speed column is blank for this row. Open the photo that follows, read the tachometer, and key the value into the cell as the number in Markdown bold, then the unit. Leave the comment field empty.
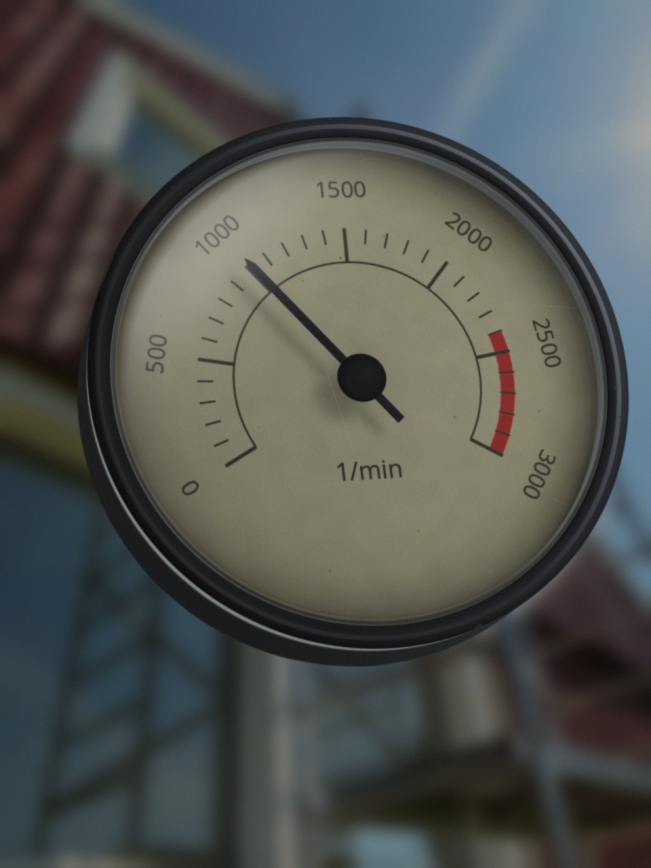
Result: **1000** rpm
